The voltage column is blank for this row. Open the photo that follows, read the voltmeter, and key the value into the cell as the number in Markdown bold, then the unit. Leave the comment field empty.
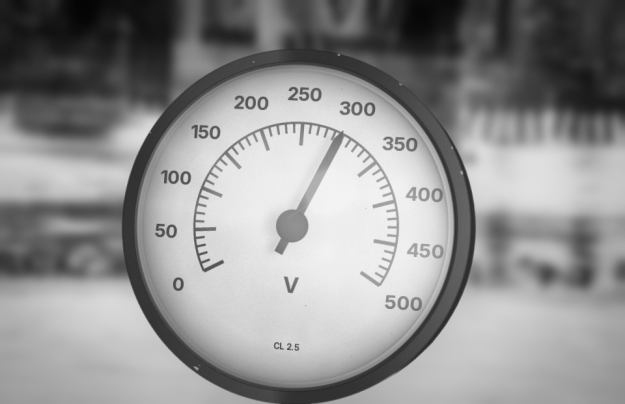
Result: **300** V
